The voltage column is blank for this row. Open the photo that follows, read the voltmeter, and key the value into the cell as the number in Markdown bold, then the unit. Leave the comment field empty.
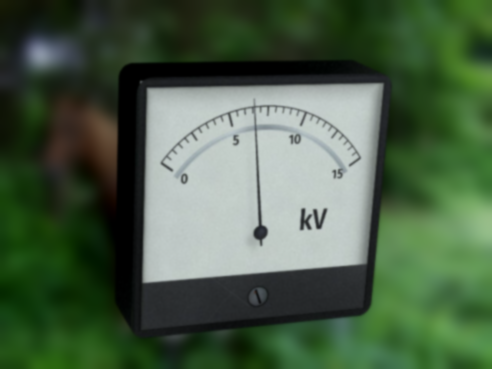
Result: **6.5** kV
